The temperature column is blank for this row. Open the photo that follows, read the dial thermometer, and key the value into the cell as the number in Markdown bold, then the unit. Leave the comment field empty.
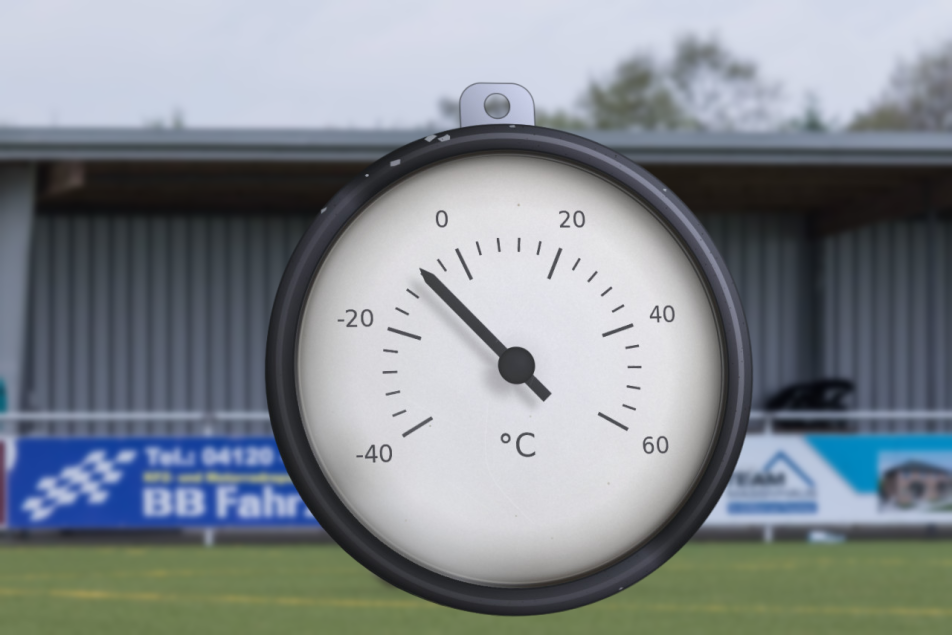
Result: **-8** °C
